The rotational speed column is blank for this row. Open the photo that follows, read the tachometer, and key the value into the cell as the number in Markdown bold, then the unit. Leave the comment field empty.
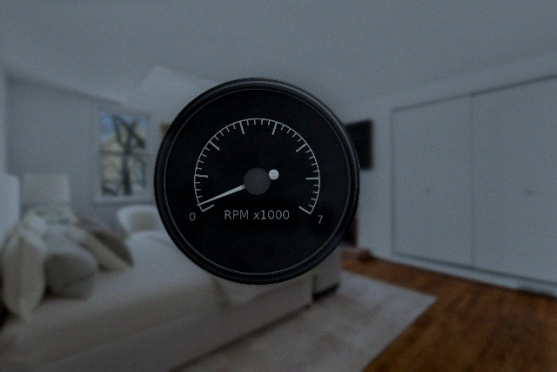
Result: **200** rpm
